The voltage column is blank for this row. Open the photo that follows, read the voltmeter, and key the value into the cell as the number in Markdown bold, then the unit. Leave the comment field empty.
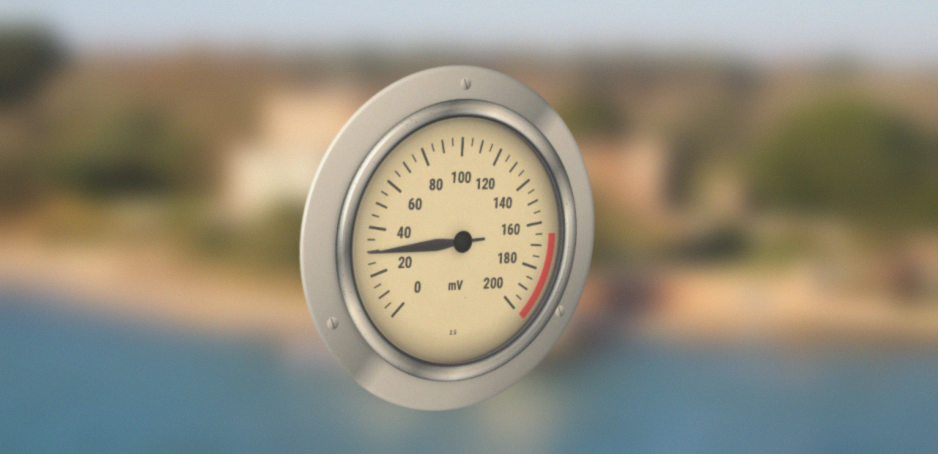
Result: **30** mV
